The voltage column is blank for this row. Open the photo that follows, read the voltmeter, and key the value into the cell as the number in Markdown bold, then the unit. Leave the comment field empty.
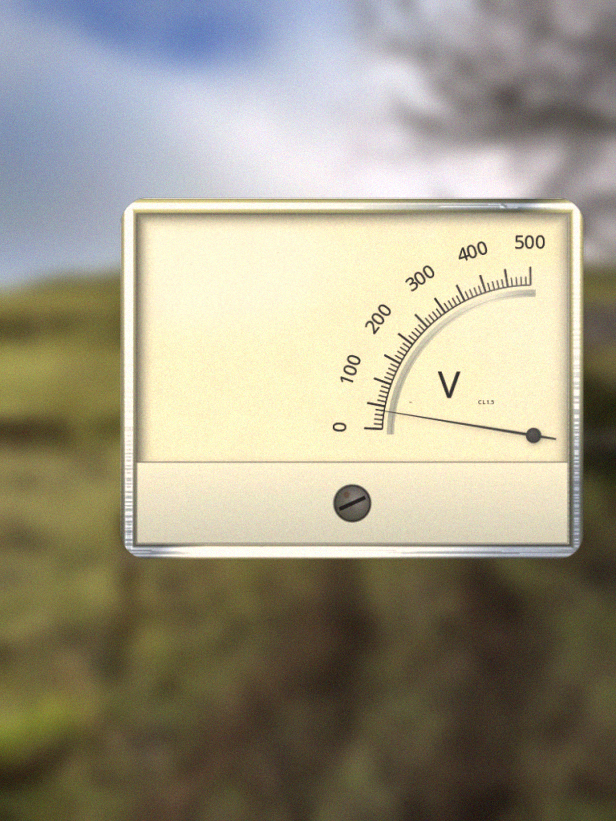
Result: **40** V
